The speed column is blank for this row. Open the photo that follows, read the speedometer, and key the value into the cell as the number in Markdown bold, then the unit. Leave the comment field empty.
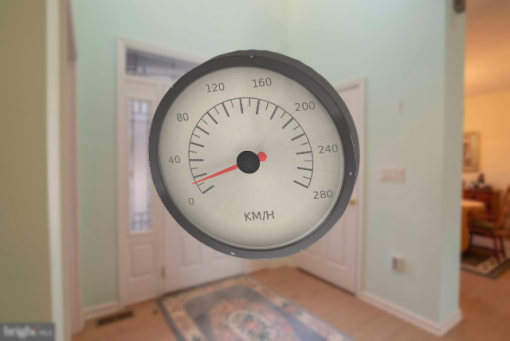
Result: **15** km/h
